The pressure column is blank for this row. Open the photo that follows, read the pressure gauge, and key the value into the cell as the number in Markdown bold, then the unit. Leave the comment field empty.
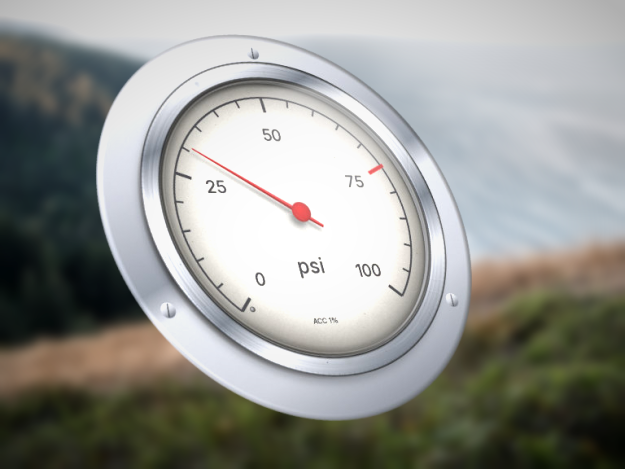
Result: **30** psi
